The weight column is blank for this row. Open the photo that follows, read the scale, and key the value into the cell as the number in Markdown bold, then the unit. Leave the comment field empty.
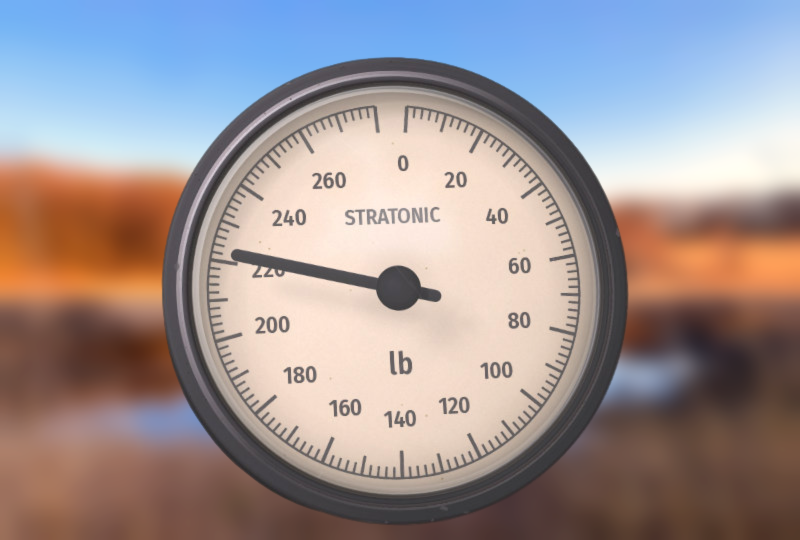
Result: **222** lb
